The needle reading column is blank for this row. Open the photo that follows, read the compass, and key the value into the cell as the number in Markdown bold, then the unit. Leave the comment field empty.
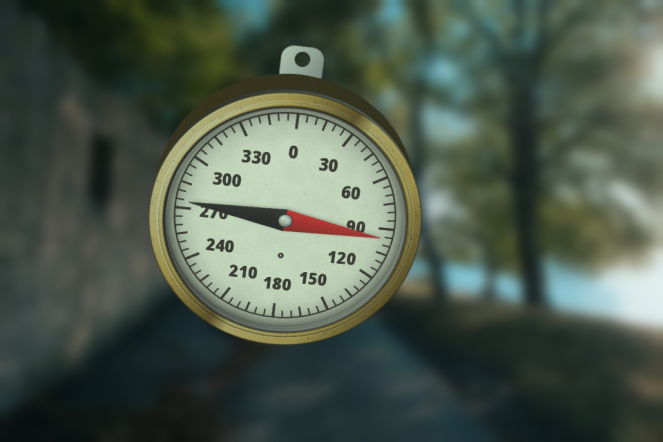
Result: **95** °
